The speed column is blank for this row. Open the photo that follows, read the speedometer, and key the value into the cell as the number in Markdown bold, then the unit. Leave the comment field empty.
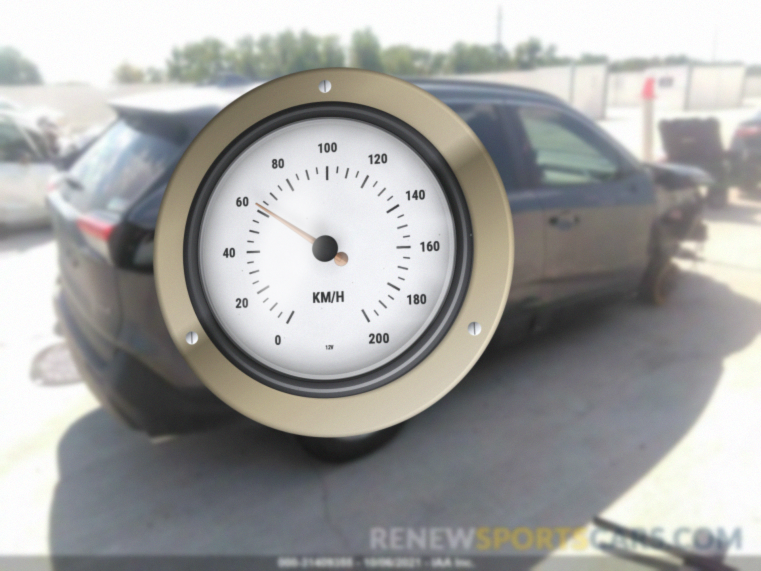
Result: **62.5** km/h
